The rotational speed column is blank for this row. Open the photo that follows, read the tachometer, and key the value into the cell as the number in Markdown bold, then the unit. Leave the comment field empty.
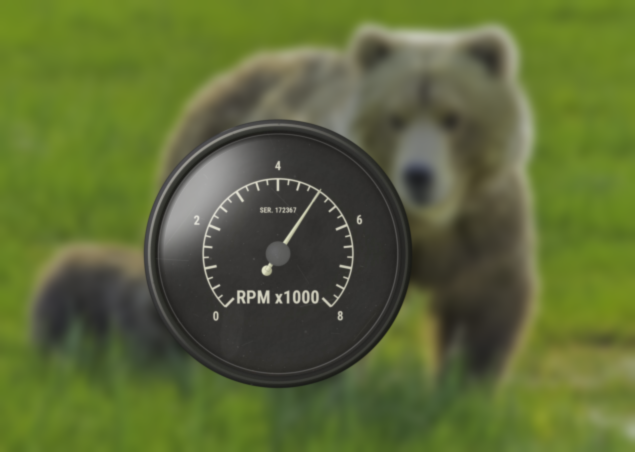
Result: **5000** rpm
